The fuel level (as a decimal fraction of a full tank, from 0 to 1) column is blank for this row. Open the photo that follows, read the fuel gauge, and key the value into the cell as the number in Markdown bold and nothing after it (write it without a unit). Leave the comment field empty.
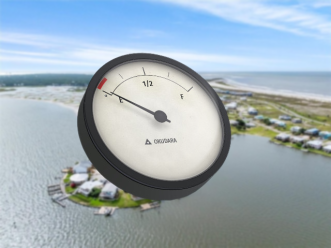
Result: **0**
